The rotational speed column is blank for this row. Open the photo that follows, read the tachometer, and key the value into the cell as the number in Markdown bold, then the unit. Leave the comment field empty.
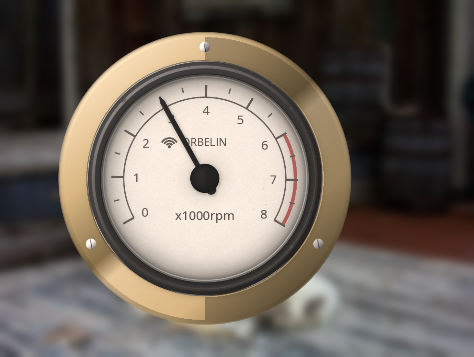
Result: **3000** rpm
